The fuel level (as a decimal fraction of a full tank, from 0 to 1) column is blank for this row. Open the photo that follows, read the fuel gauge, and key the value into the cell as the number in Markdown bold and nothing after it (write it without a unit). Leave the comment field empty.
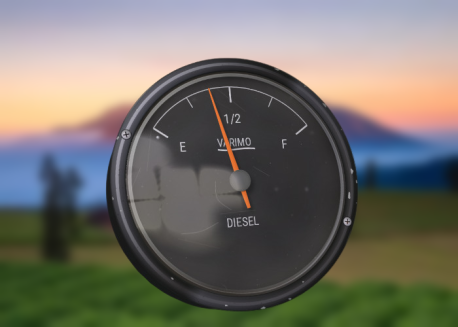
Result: **0.375**
